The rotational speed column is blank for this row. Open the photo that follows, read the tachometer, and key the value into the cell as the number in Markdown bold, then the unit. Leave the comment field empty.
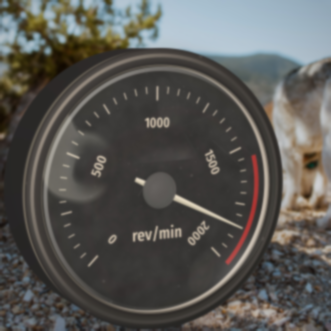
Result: **1850** rpm
